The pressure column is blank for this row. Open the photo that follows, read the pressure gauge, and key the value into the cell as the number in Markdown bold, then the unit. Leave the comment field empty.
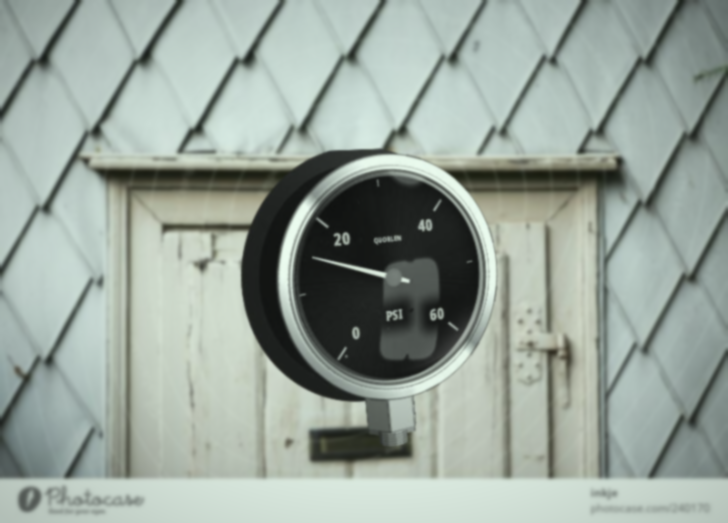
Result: **15** psi
